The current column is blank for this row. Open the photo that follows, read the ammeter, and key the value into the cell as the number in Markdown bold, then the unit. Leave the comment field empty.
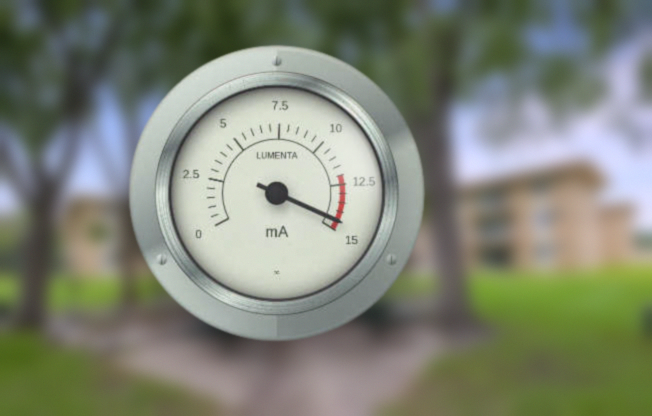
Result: **14.5** mA
